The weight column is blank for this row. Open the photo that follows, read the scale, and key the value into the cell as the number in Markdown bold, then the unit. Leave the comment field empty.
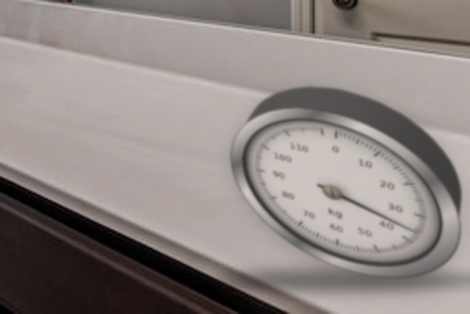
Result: **35** kg
